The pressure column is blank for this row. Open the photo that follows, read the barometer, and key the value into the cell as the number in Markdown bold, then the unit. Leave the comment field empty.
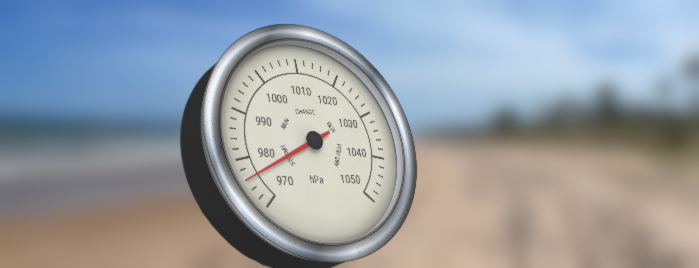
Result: **976** hPa
